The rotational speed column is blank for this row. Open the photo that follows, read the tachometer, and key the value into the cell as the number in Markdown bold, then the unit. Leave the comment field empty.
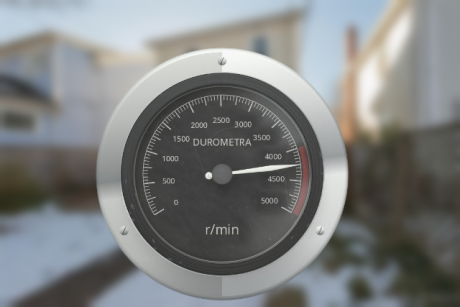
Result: **4250** rpm
